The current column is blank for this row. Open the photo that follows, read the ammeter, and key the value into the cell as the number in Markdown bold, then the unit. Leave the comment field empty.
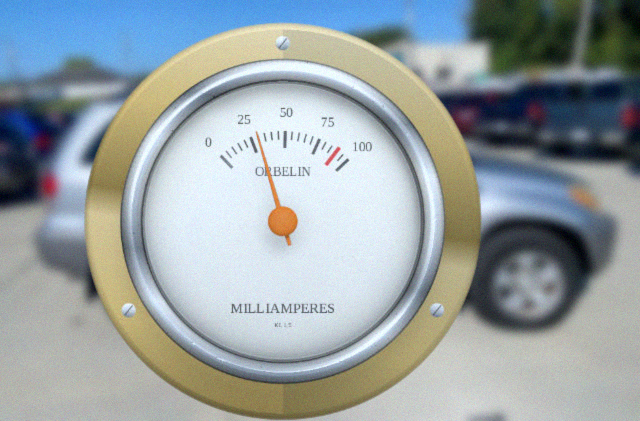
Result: **30** mA
